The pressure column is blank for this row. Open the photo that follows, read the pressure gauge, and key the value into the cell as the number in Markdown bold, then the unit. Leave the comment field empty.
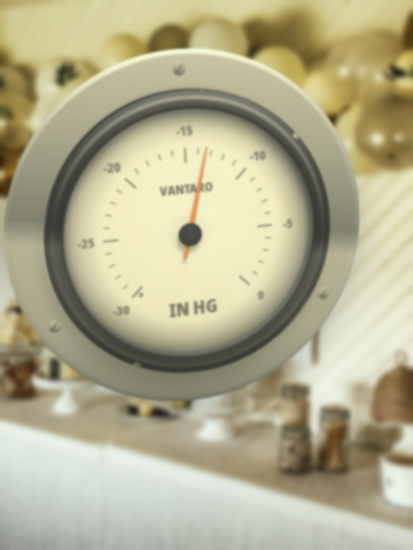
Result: **-13.5** inHg
